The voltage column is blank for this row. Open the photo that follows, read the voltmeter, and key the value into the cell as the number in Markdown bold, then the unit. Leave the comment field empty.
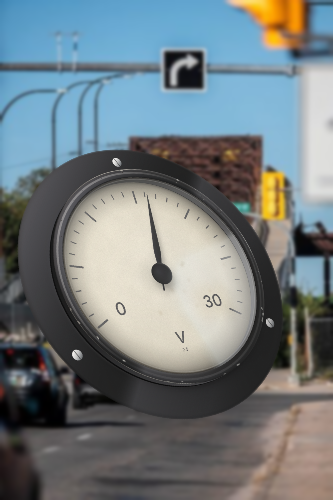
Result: **16** V
